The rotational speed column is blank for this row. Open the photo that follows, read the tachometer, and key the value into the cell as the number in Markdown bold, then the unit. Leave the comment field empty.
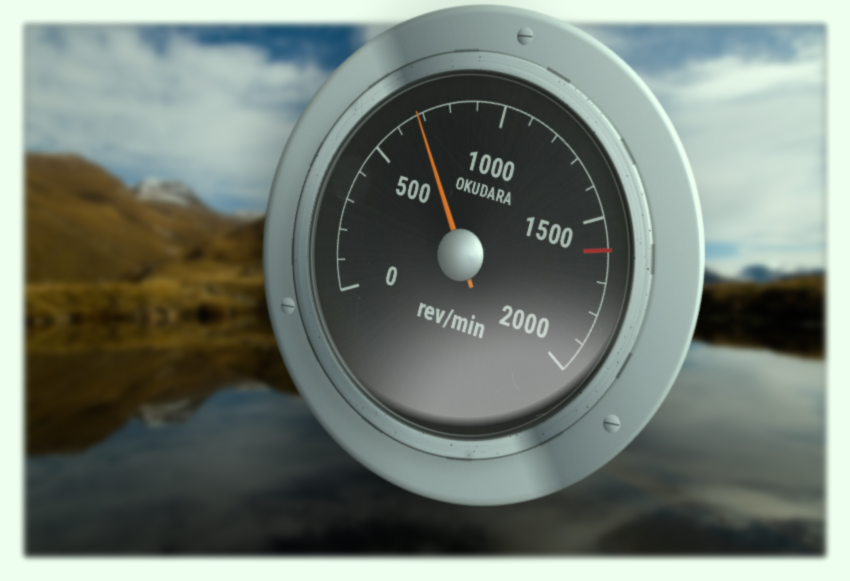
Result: **700** rpm
